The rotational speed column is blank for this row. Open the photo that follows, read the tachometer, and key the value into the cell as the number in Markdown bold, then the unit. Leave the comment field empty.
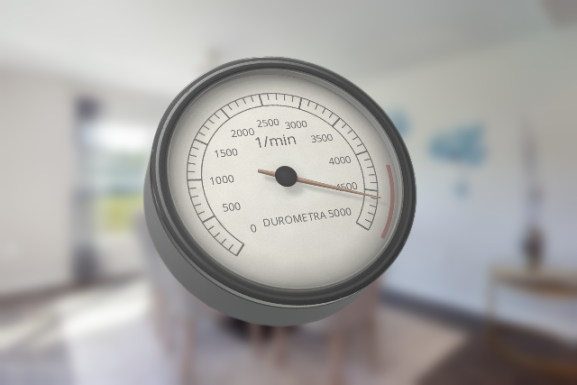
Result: **4600** rpm
